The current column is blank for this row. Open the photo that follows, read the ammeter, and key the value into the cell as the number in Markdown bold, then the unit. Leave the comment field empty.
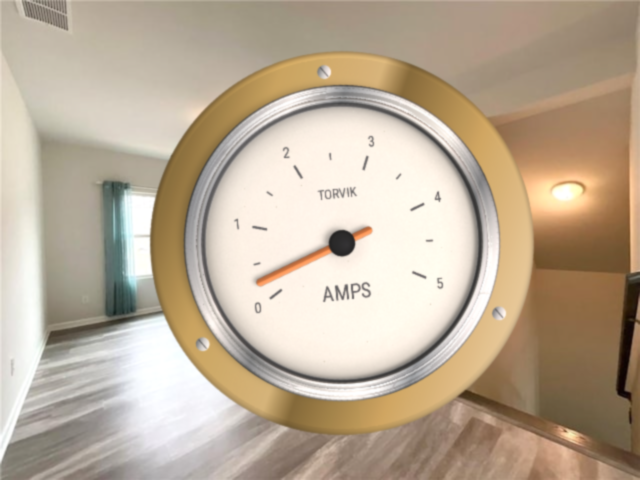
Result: **0.25** A
